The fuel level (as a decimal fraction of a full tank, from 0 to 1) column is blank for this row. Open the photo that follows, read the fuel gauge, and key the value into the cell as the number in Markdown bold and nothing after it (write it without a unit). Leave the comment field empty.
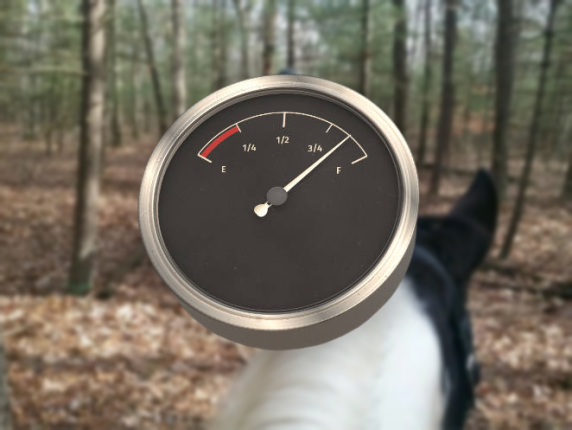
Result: **0.875**
